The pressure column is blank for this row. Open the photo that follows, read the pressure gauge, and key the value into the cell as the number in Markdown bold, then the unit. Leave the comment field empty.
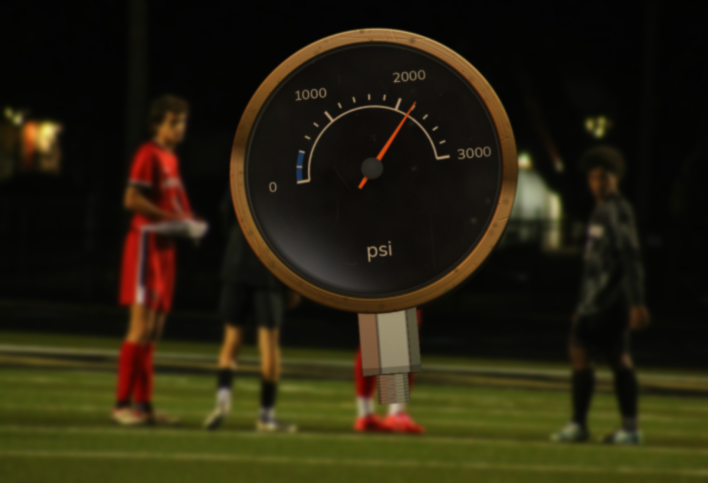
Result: **2200** psi
